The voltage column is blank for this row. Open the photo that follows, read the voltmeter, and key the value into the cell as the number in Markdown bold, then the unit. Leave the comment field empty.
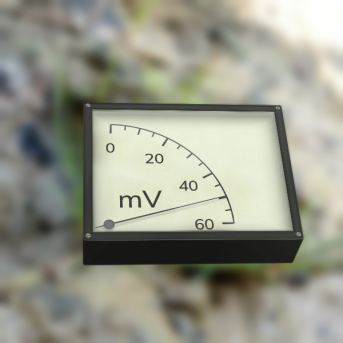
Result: **50** mV
